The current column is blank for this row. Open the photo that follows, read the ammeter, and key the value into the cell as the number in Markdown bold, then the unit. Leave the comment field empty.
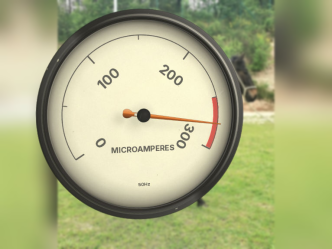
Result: **275** µA
